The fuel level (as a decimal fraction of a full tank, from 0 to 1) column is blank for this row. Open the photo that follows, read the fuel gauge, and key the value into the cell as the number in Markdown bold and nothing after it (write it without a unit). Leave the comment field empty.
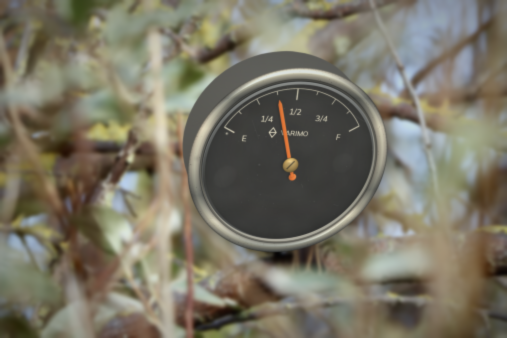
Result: **0.375**
